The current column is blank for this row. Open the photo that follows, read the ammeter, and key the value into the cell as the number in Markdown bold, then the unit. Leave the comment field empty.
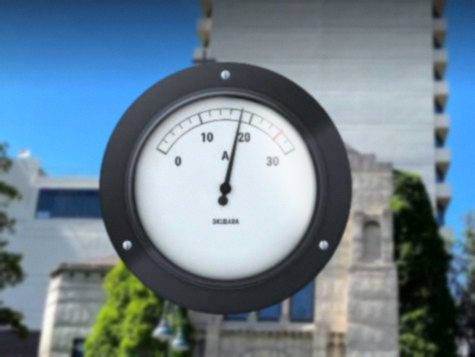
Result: **18** A
